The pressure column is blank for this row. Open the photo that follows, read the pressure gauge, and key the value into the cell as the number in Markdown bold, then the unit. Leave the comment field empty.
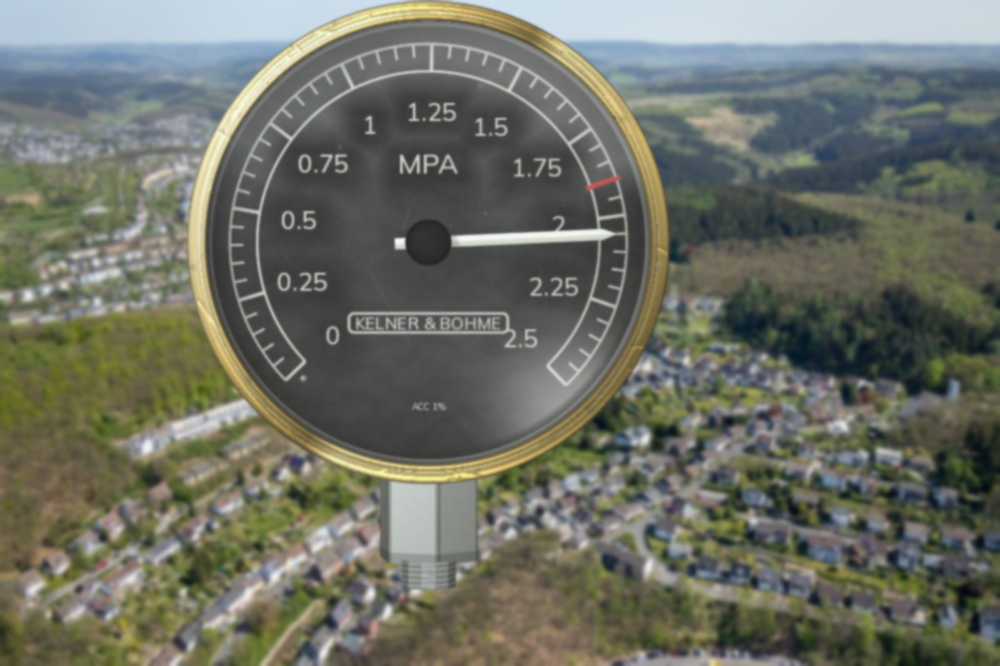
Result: **2.05** MPa
